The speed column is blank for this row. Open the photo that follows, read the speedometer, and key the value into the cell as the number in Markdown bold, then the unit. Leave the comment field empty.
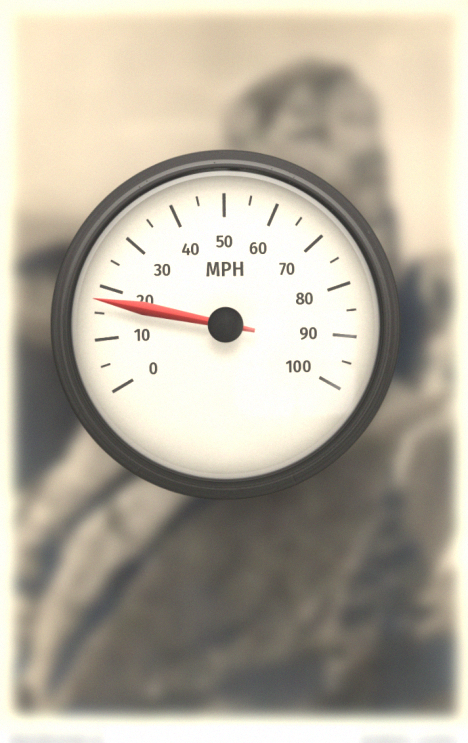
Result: **17.5** mph
